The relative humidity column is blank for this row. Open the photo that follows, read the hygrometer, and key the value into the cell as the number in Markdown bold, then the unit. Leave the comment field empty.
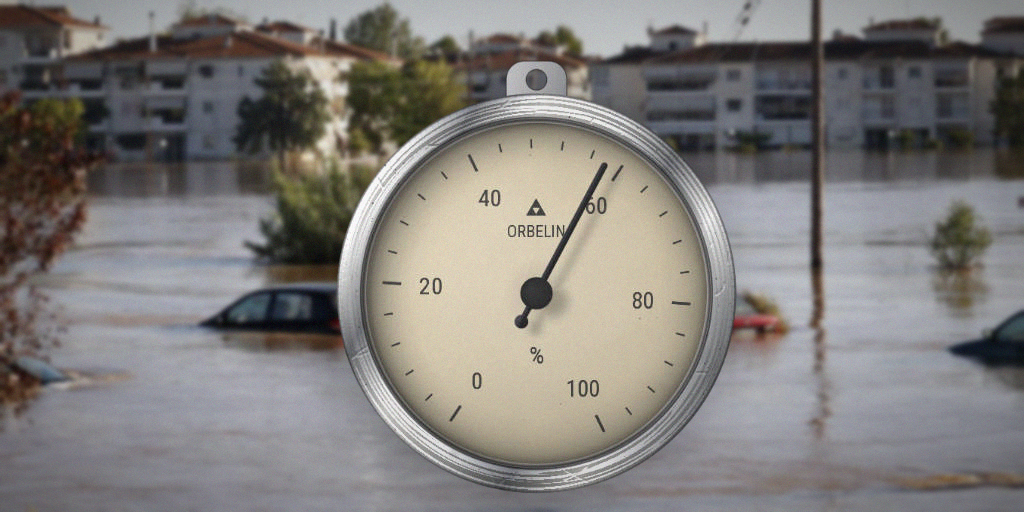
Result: **58** %
